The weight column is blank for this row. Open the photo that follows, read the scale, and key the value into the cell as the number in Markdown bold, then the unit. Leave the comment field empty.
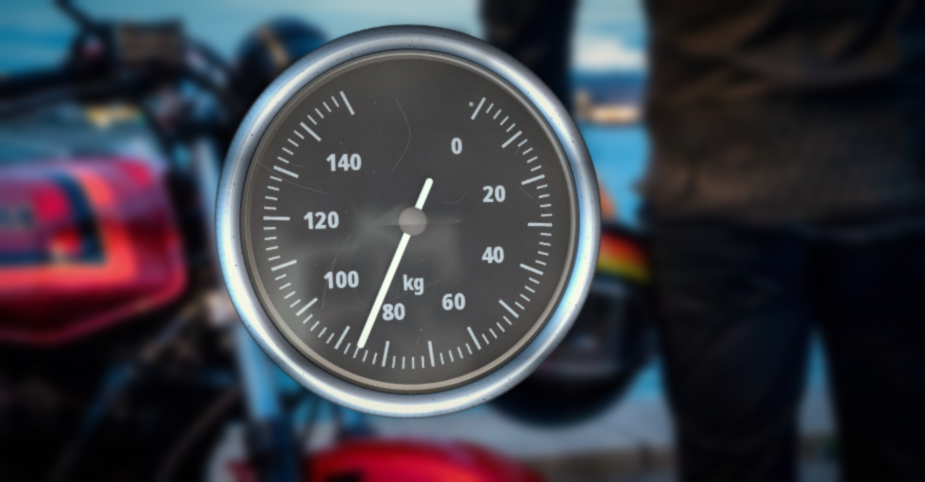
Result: **86** kg
